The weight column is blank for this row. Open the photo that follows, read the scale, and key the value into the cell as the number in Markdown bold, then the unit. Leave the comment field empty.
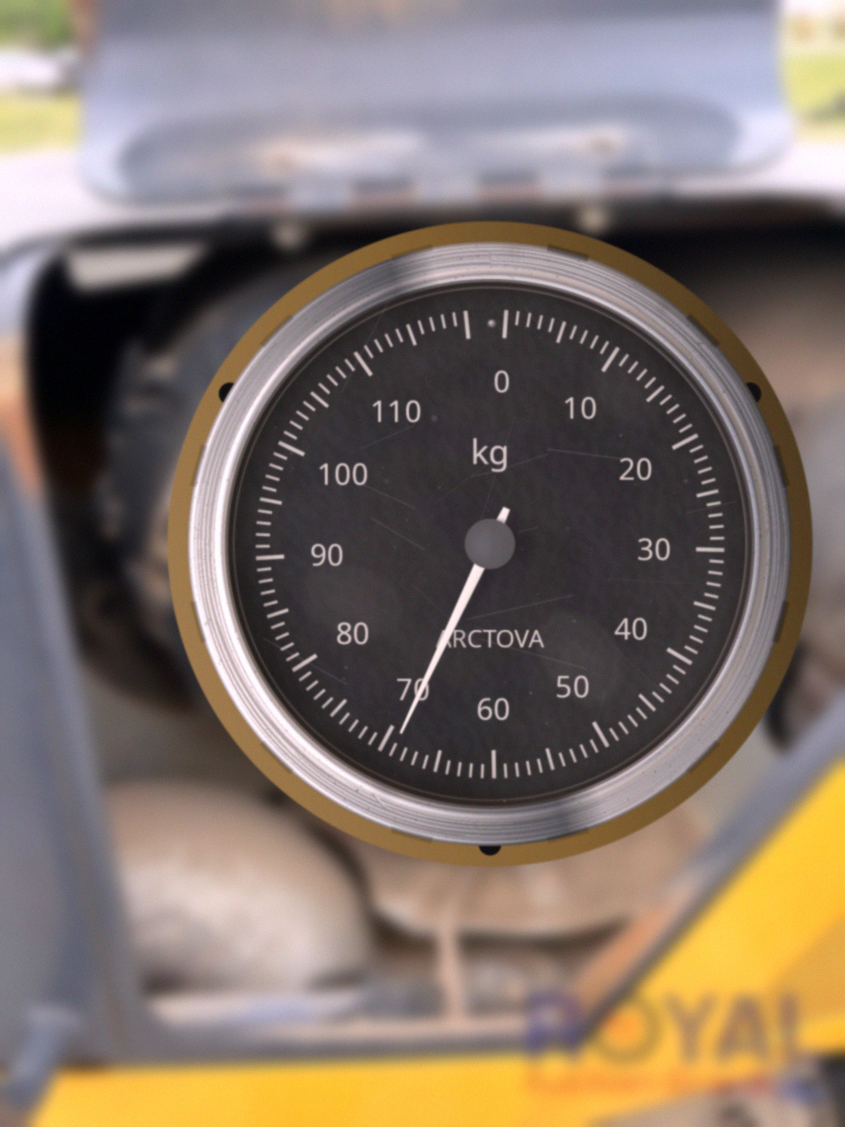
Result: **69** kg
